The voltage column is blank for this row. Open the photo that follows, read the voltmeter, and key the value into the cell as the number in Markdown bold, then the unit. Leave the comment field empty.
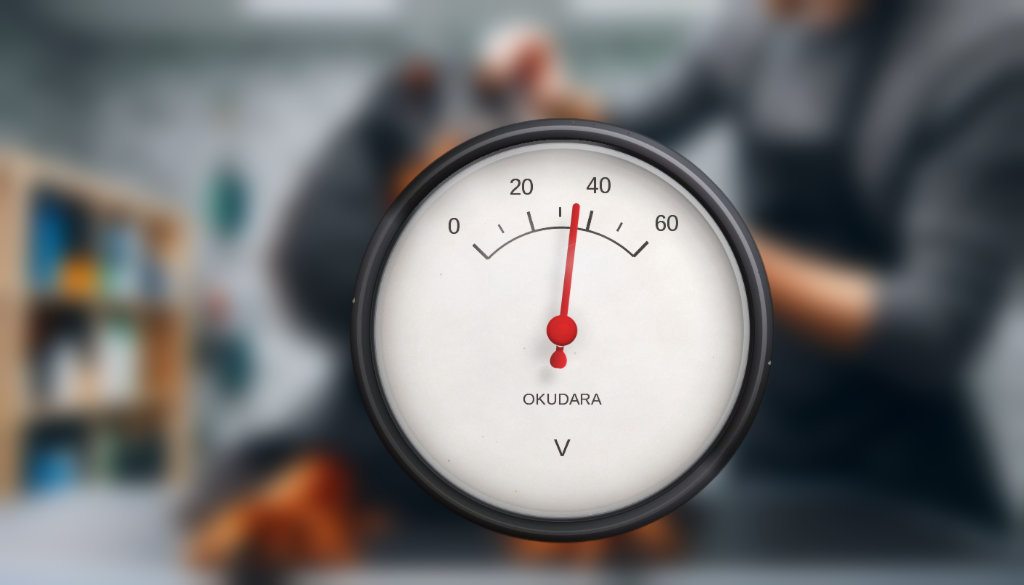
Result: **35** V
